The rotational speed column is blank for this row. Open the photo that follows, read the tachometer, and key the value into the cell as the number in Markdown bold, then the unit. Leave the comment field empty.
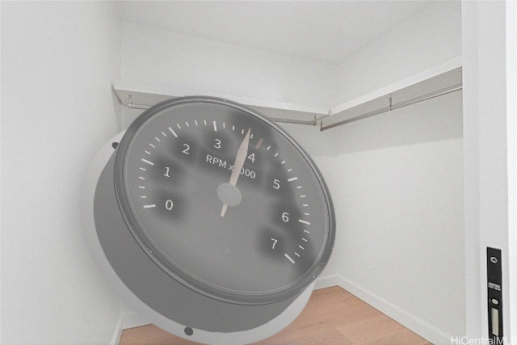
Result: **3700** rpm
